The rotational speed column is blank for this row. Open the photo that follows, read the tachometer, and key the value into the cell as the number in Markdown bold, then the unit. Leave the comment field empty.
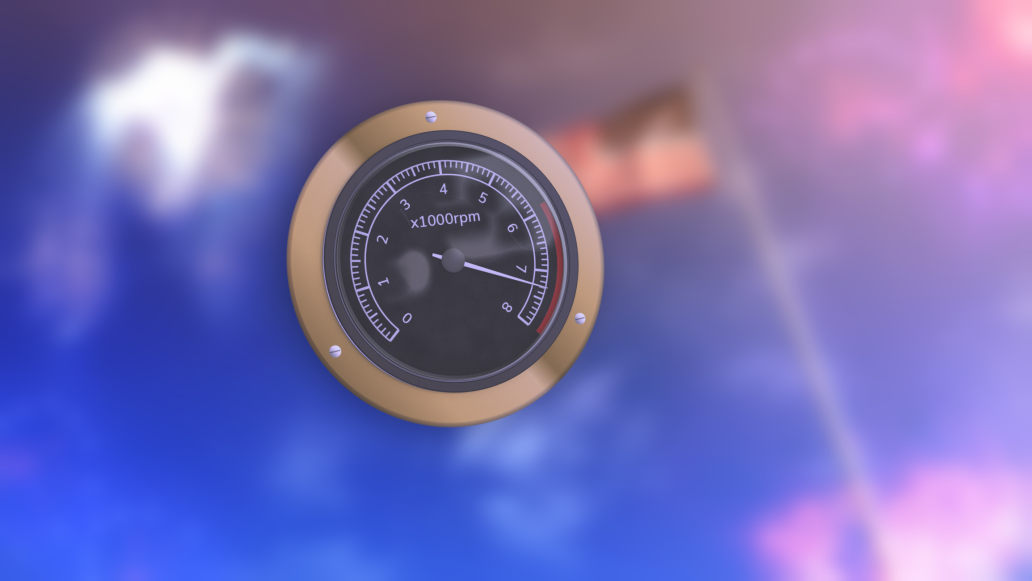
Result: **7300** rpm
